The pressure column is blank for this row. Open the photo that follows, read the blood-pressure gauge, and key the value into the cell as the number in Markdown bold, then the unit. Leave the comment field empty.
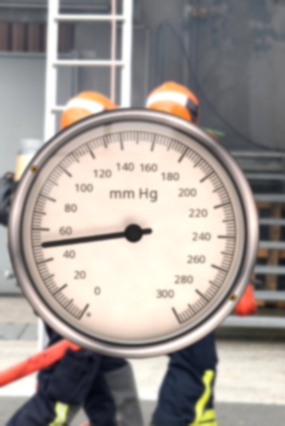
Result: **50** mmHg
